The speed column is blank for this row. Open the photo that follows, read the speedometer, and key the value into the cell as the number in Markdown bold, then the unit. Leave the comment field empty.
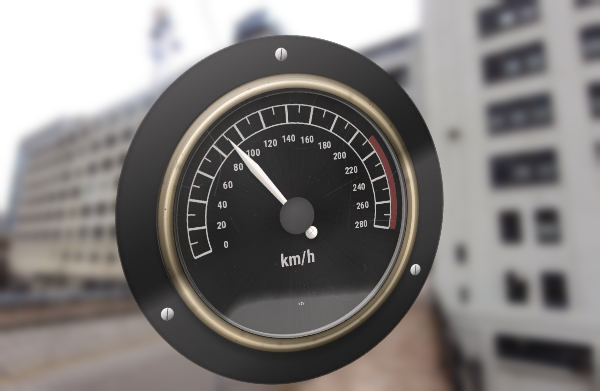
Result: **90** km/h
